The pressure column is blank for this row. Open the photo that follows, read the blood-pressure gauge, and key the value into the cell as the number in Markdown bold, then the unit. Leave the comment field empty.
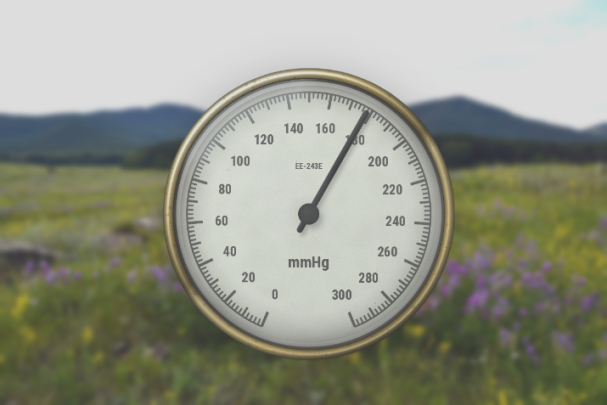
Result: **178** mmHg
